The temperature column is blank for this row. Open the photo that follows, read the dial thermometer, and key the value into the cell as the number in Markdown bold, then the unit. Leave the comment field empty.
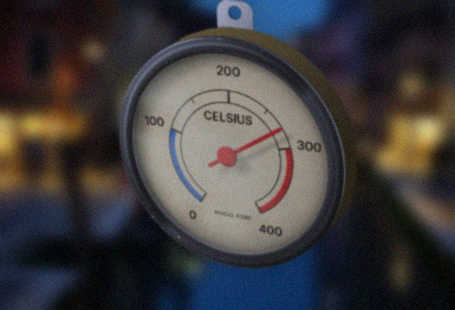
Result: **275** °C
